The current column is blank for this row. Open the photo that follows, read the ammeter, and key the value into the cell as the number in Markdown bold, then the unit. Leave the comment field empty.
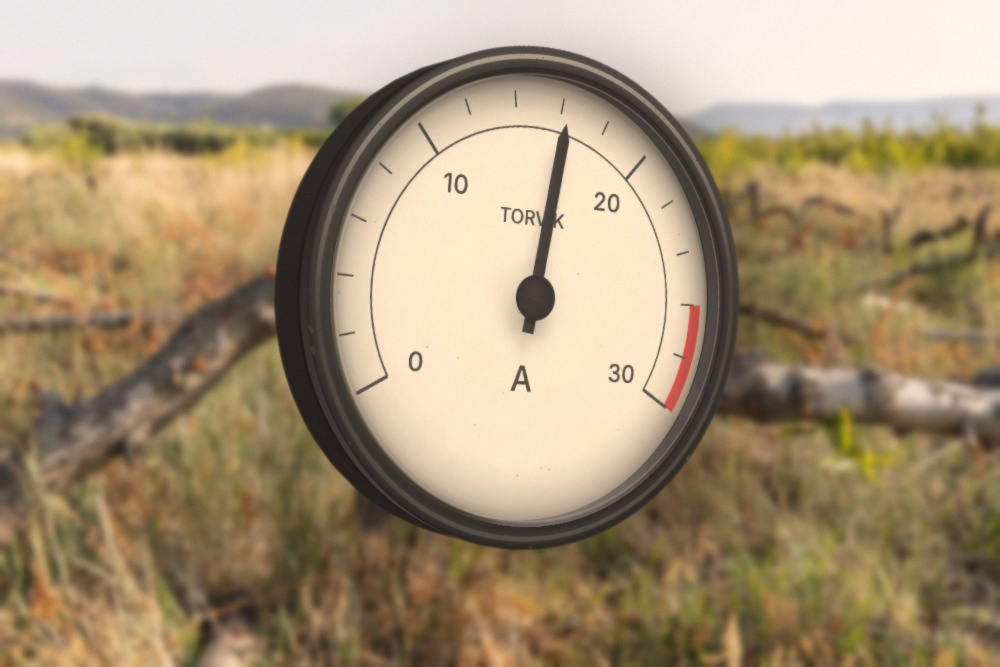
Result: **16** A
